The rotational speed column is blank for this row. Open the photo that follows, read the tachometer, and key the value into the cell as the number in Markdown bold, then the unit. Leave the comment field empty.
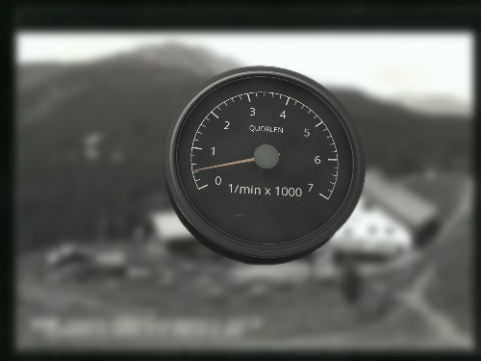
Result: **400** rpm
